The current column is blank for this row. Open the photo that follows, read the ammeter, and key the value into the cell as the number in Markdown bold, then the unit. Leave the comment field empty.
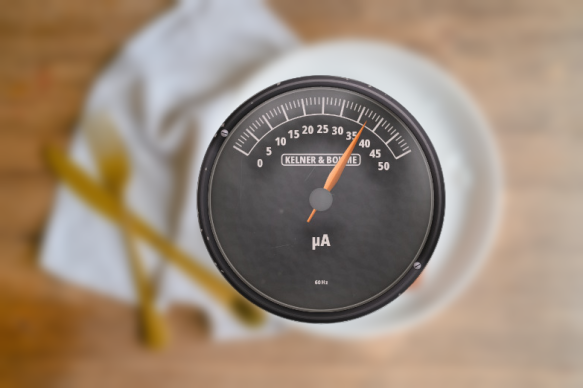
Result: **37** µA
